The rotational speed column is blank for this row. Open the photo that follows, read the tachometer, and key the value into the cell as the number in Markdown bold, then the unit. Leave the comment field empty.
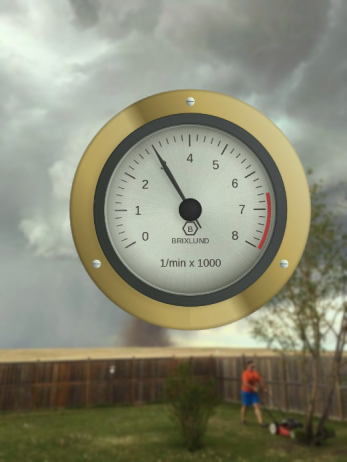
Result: **3000** rpm
